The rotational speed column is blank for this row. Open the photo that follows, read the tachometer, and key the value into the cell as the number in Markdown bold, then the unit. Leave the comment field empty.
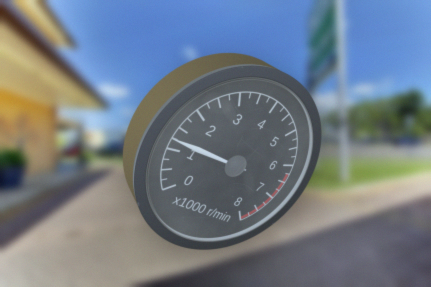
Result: **1250** rpm
